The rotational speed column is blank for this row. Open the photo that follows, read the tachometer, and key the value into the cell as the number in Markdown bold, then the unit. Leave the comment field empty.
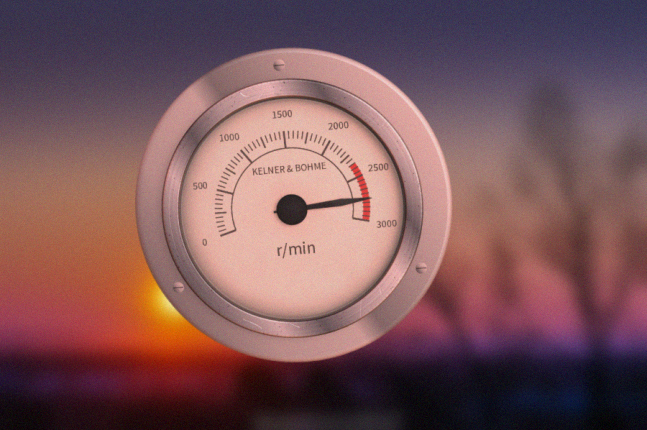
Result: **2750** rpm
